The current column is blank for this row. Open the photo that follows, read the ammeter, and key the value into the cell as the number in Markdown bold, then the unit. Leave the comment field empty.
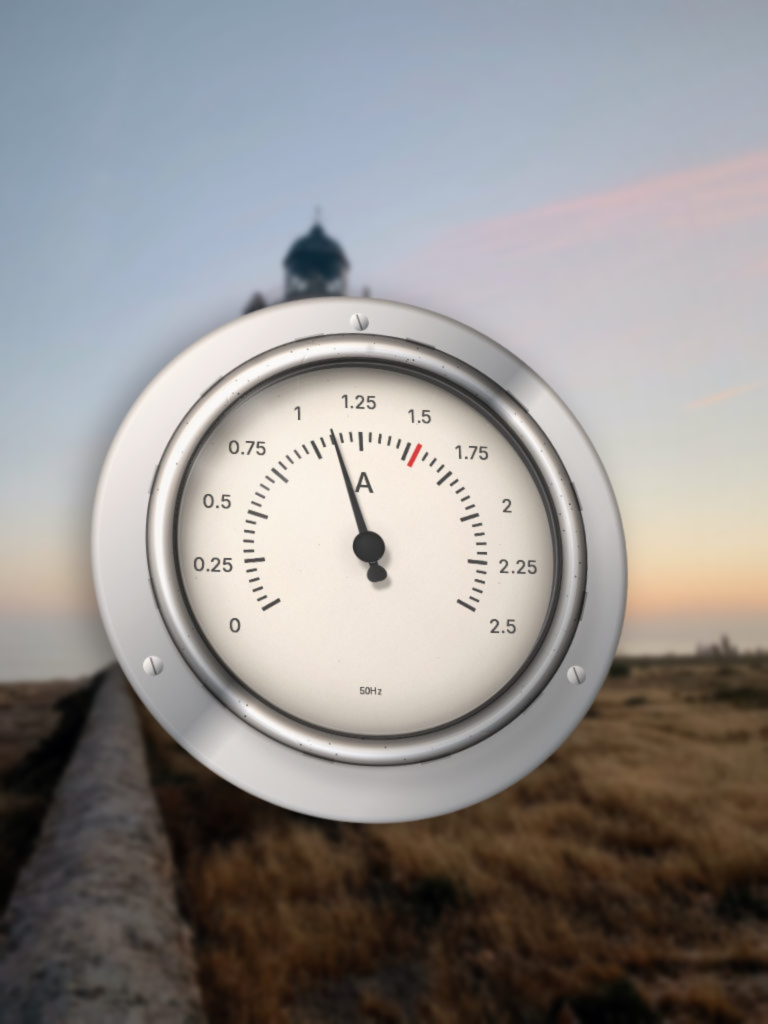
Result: **1.1** A
